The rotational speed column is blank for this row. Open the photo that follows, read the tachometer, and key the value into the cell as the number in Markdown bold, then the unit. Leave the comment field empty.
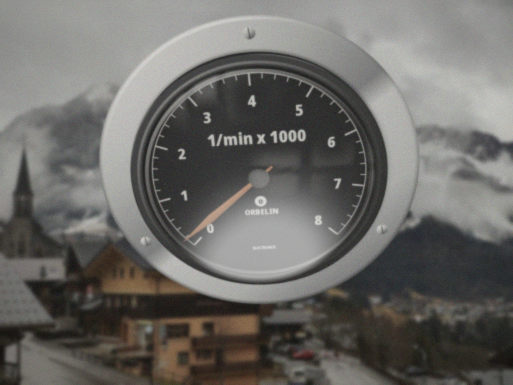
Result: **200** rpm
